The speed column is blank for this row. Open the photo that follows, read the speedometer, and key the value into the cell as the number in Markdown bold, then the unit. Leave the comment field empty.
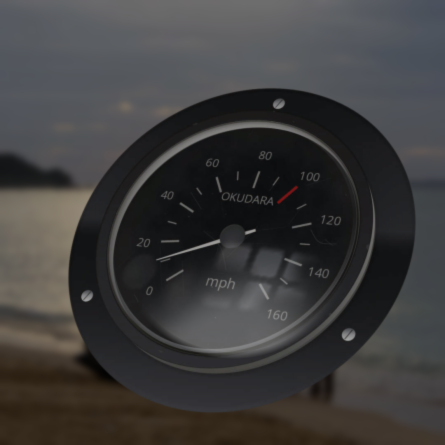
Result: **10** mph
